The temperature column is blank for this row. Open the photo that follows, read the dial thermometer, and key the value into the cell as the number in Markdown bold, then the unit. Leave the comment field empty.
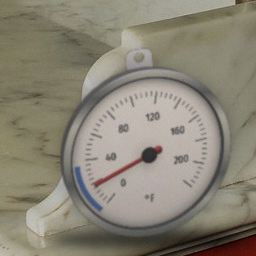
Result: **20** °F
